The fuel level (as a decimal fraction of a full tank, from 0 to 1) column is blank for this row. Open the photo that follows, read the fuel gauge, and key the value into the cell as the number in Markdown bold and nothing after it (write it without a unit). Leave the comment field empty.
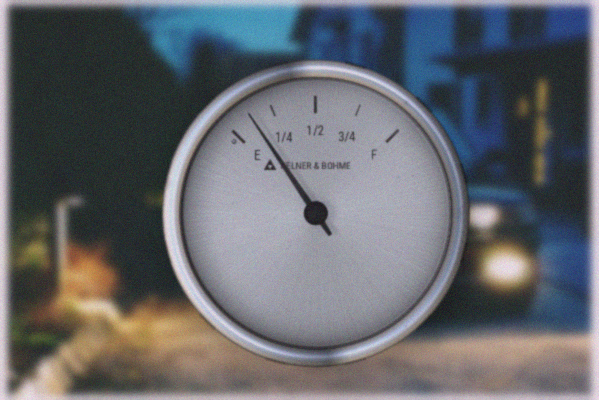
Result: **0.125**
